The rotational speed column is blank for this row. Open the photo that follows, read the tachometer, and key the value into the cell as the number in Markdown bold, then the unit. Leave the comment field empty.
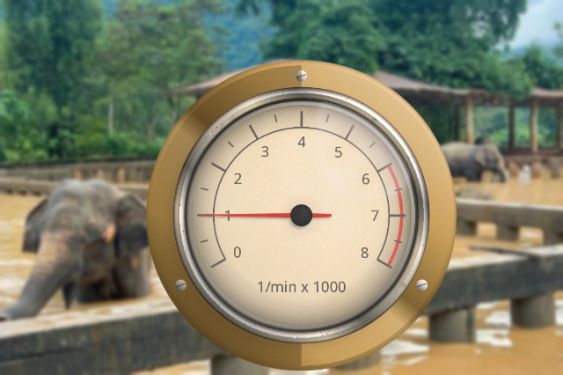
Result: **1000** rpm
